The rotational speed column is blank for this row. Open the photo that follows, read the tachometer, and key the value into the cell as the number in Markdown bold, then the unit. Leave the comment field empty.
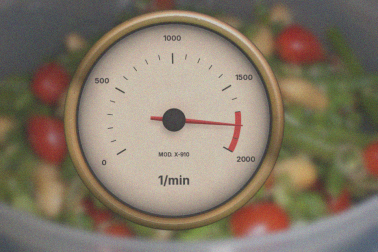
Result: **1800** rpm
